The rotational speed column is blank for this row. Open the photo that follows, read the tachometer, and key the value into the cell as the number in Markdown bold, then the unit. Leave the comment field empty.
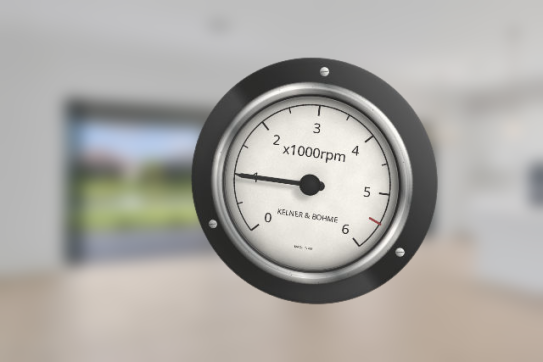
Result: **1000** rpm
